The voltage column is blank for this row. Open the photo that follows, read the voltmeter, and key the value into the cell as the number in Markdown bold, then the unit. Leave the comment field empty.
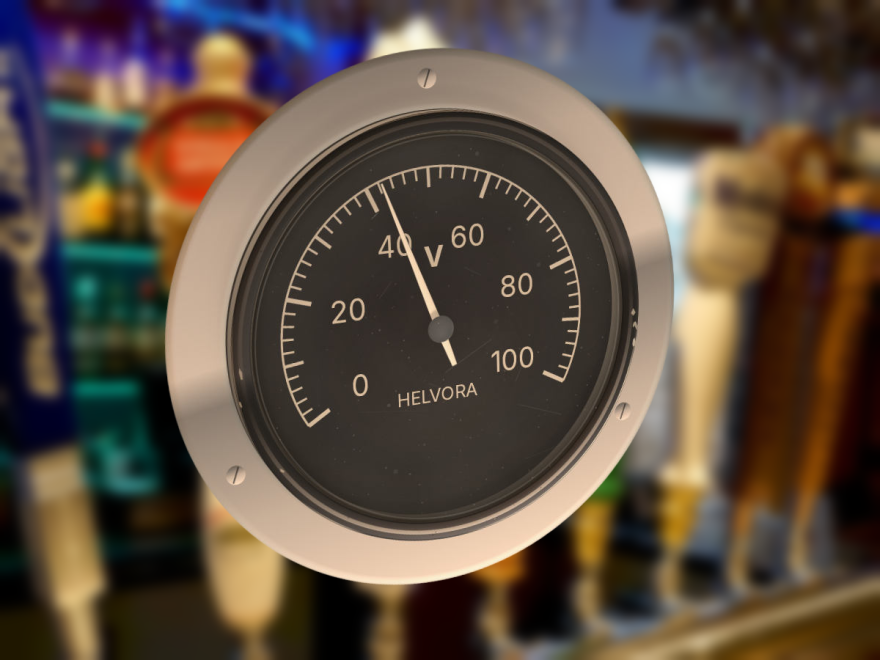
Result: **42** V
